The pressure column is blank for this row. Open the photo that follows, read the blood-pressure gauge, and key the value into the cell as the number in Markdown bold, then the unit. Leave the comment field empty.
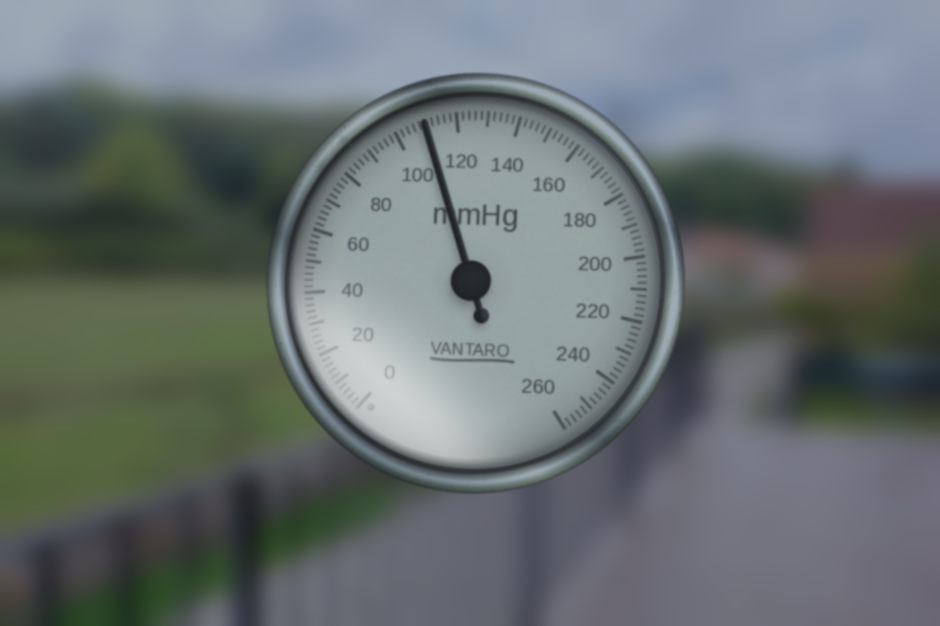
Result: **110** mmHg
